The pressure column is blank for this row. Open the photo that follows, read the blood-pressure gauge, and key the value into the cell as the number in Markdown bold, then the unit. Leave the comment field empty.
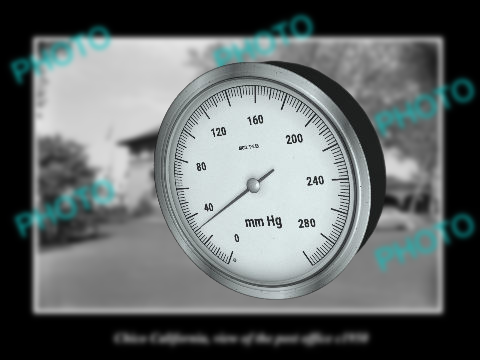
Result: **30** mmHg
